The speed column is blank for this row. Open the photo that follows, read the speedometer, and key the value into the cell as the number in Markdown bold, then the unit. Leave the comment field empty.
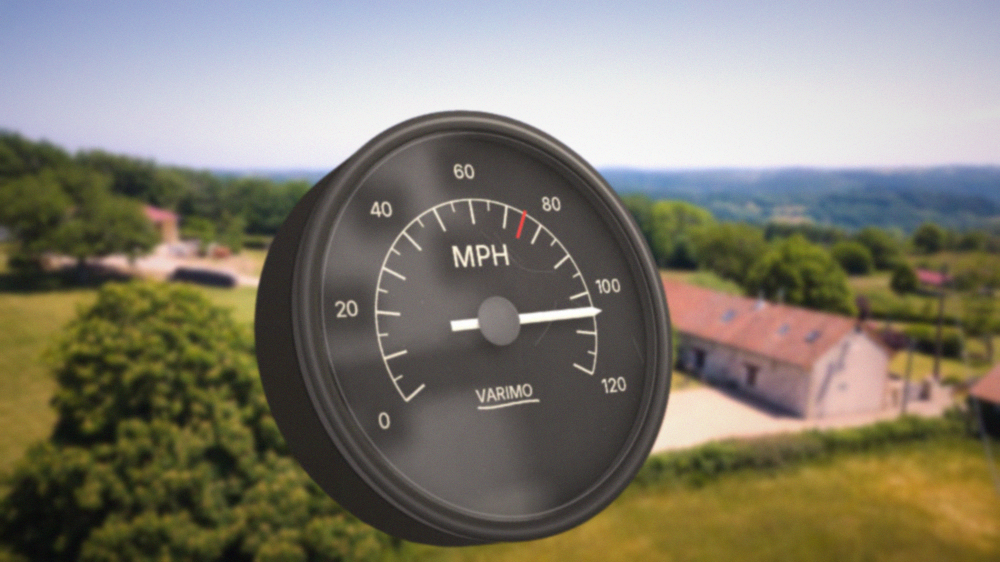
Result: **105** mph
